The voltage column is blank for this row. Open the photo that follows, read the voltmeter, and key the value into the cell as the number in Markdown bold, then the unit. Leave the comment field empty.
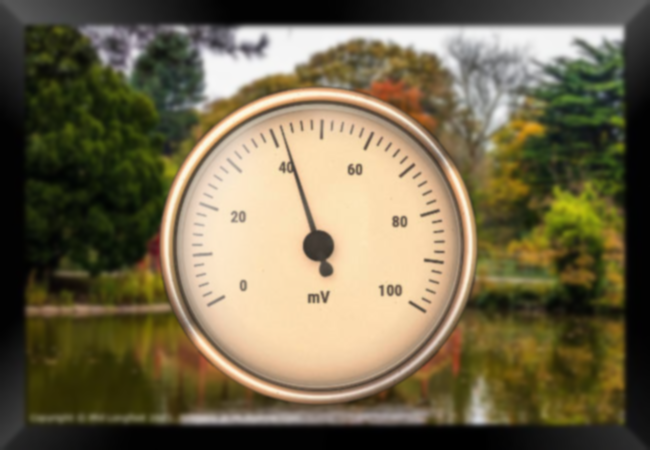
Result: **42** mV
